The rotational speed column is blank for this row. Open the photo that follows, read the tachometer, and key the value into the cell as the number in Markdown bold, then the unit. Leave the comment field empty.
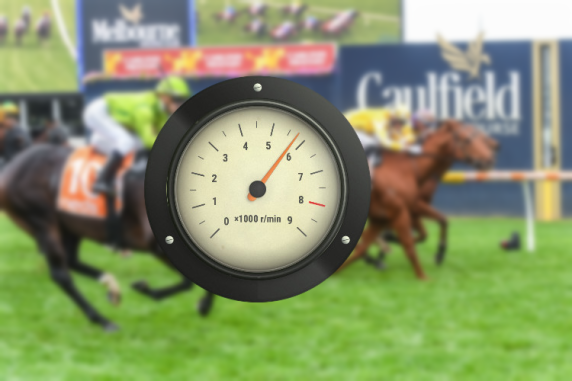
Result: **5750** rpm
